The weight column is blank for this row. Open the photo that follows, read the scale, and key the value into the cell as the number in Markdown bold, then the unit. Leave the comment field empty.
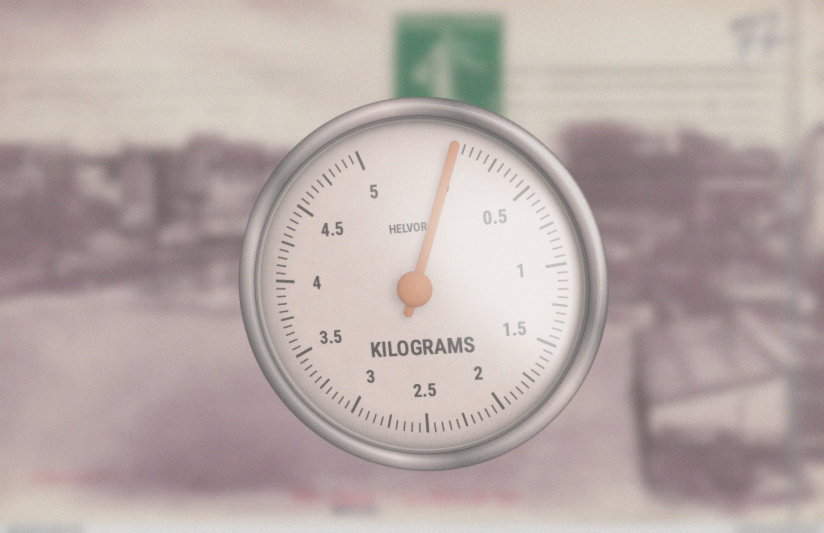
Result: **0** kg
